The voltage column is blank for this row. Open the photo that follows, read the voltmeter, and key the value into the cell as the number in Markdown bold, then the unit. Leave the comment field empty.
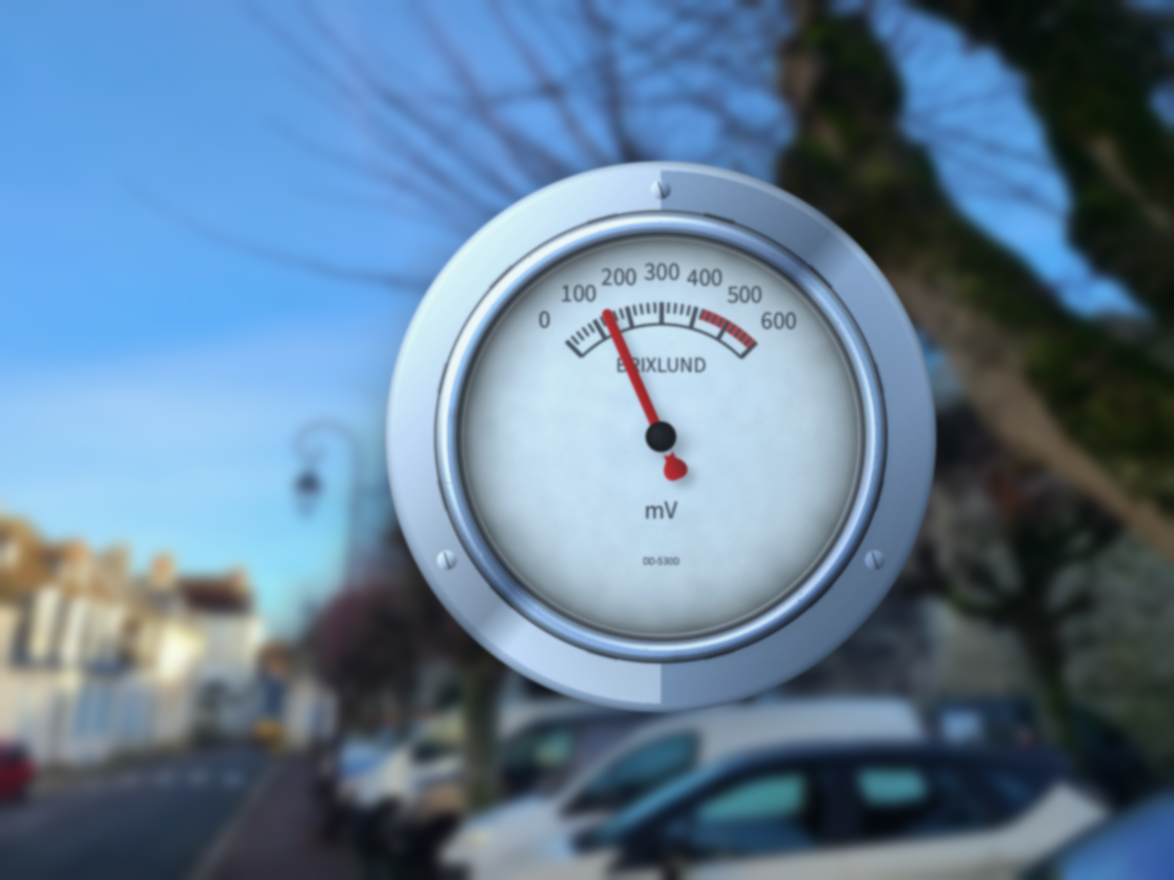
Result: **140** mV
